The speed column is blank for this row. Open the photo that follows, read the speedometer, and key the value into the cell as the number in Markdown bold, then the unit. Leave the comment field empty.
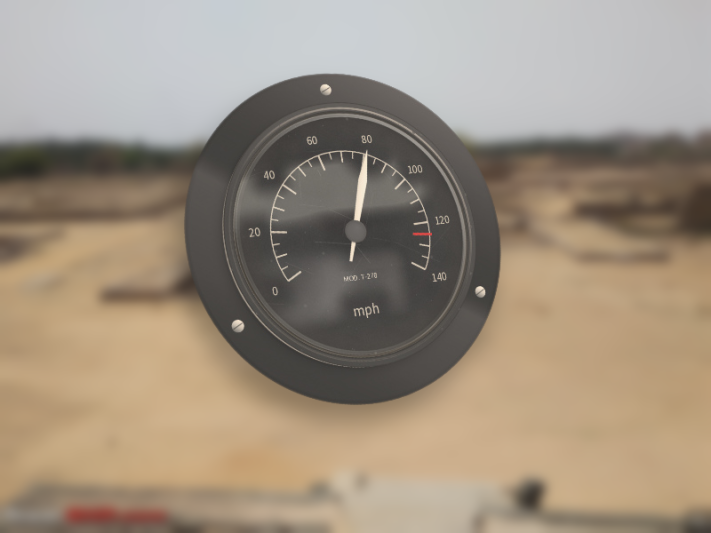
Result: **80** mph
